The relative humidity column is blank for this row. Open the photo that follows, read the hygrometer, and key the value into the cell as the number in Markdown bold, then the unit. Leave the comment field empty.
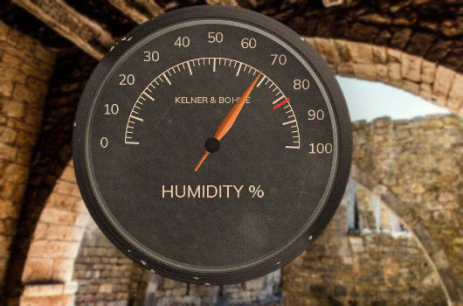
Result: **68** %
